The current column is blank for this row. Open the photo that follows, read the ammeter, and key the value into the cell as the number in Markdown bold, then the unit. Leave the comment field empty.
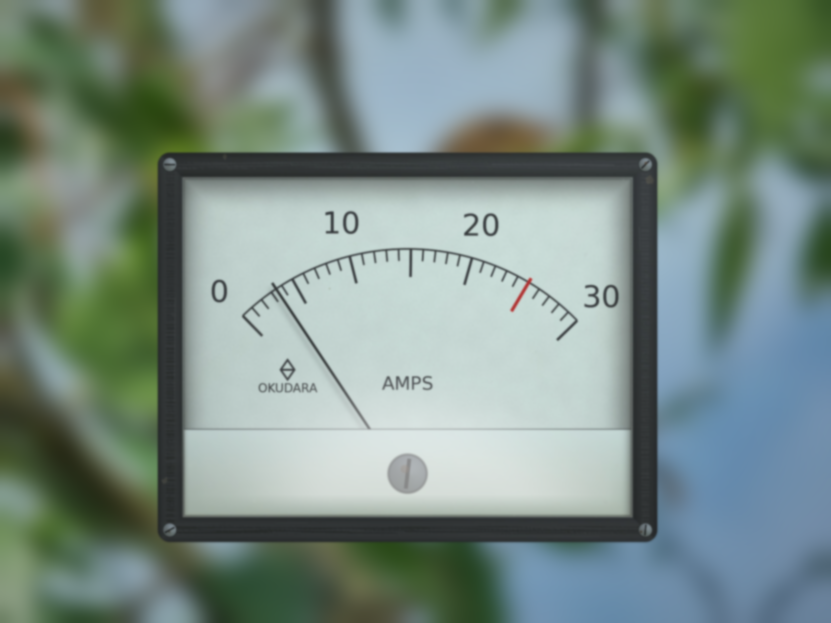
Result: **3.5** A
